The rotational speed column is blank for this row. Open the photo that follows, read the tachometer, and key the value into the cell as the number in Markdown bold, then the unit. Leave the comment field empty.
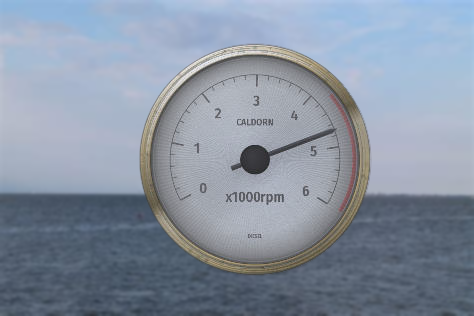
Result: **4700** rpm
